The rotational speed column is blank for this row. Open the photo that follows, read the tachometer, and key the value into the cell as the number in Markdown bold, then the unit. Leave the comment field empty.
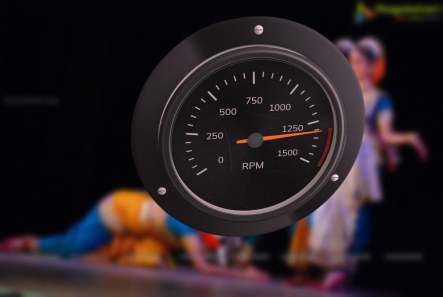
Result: **1300** rpm
